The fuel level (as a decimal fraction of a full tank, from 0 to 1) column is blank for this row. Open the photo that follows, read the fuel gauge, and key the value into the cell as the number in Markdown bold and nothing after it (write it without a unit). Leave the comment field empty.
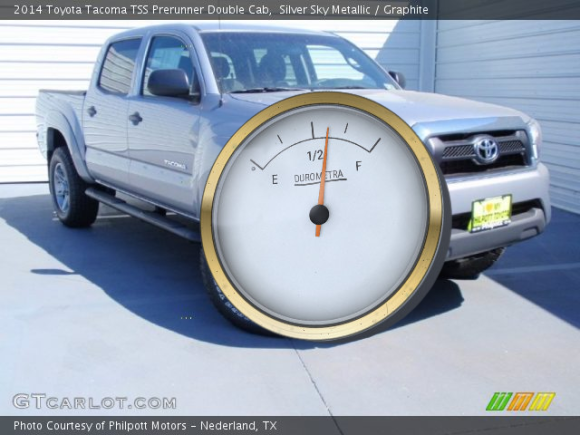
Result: **0.625**
